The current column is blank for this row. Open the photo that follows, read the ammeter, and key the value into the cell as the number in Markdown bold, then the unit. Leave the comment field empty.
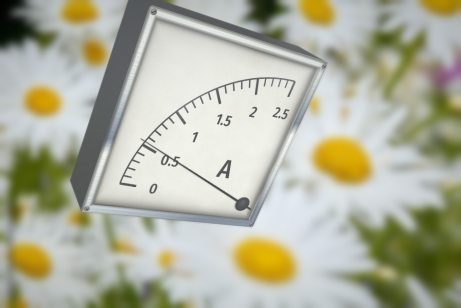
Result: **0.55** A
